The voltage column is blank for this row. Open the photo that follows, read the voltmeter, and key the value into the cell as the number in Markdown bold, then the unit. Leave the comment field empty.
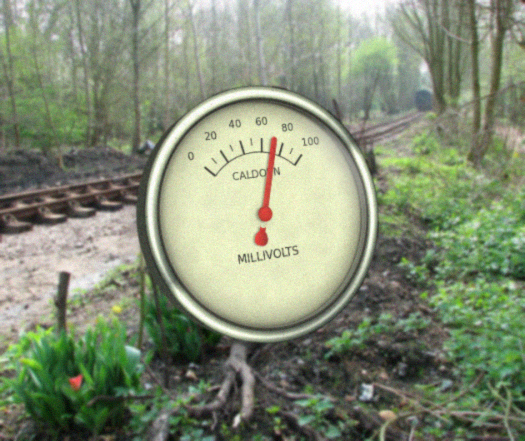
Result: **70** mV
